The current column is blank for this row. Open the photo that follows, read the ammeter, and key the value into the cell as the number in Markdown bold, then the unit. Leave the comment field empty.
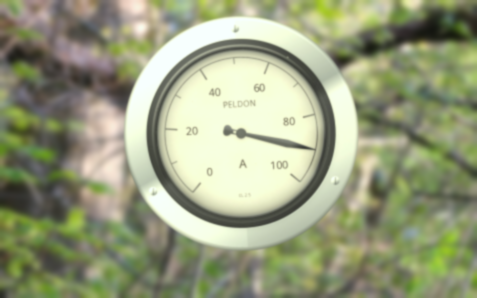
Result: **90** A
